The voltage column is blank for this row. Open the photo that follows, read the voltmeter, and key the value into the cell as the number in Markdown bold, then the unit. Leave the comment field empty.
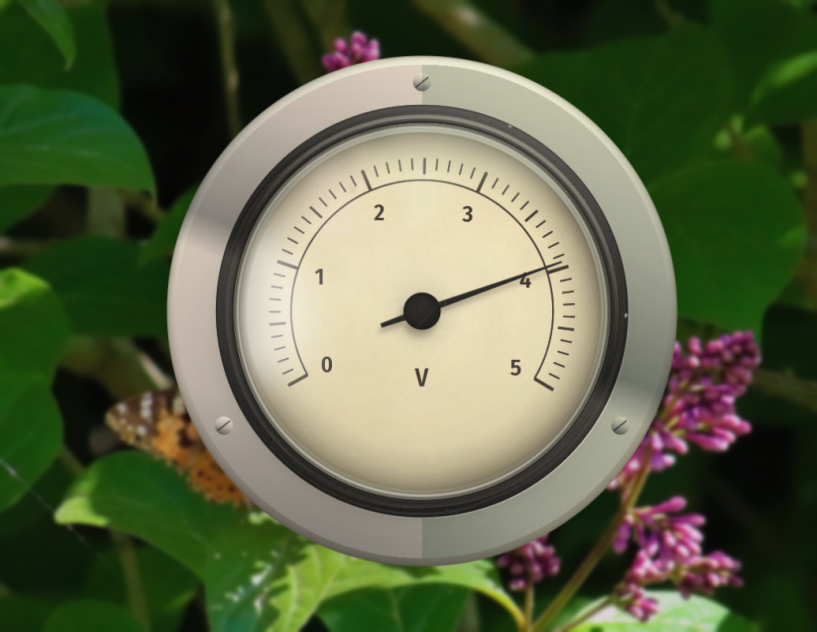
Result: **3.95** V
